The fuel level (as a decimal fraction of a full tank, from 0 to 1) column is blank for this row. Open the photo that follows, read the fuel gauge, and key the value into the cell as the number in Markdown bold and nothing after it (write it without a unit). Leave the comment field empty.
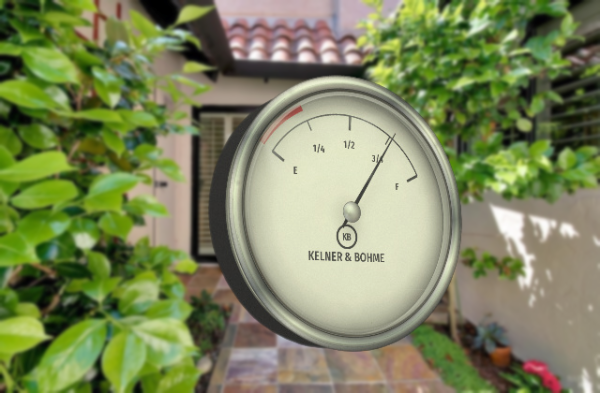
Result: **0.75**
